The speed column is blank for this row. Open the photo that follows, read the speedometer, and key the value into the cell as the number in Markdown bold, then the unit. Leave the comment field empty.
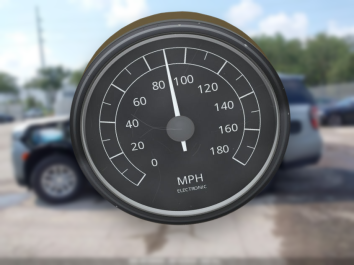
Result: **90** mph
